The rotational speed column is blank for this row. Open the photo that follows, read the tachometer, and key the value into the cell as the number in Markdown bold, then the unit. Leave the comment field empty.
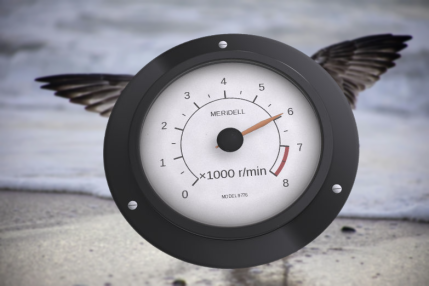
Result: **6000** rpm
